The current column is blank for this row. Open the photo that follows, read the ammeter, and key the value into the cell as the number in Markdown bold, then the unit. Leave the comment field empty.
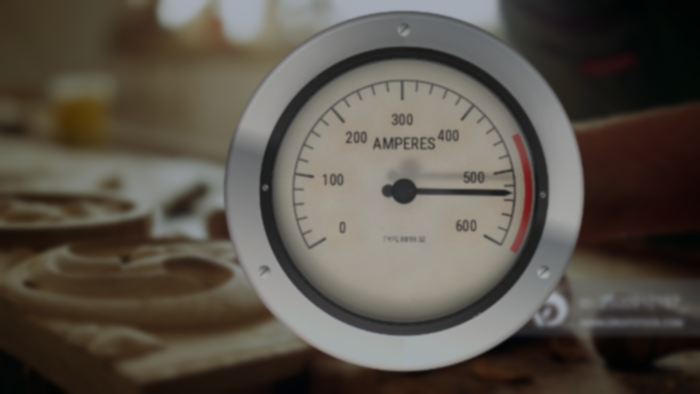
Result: **530** A
